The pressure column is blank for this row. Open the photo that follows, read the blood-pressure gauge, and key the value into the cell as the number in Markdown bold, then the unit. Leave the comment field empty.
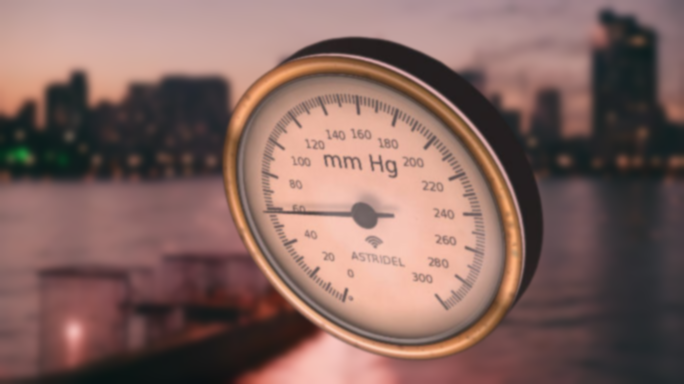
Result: **60** mmHg
